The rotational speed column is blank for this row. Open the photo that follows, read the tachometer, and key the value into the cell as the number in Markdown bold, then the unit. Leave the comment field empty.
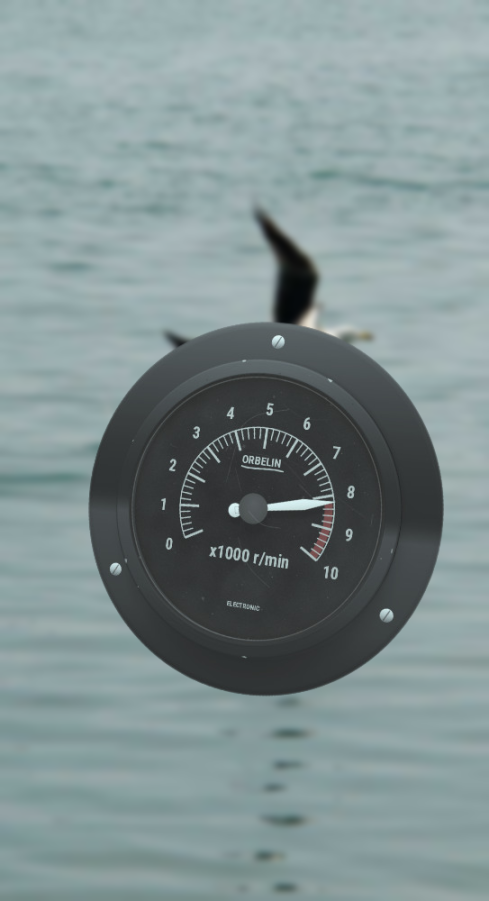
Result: **8200** rpm
